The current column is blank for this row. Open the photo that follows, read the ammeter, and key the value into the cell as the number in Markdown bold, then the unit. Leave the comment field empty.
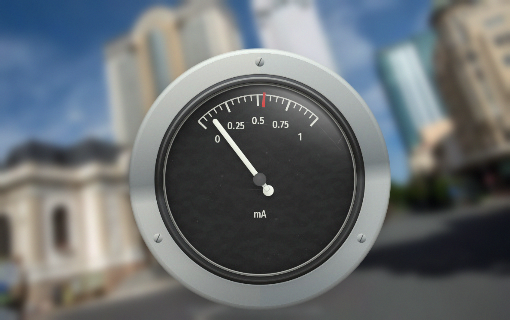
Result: **0.1** mA
